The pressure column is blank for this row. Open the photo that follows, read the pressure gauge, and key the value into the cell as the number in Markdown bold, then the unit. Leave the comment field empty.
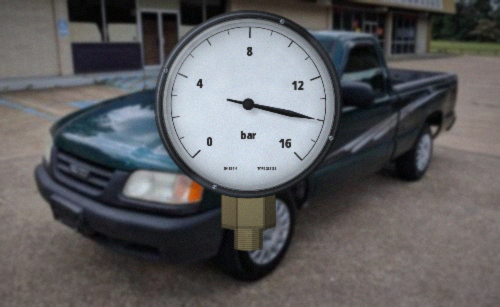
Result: **14** bar
